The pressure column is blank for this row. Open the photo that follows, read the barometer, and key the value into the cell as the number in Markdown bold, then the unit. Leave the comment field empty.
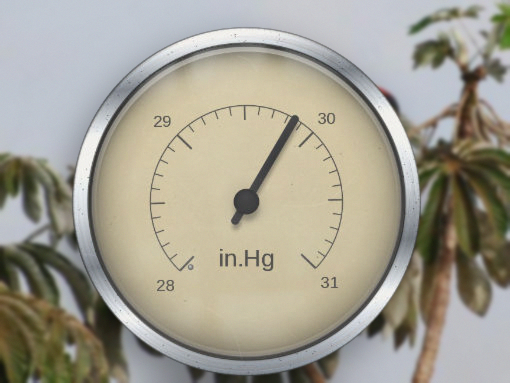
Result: **29.85** inHg
